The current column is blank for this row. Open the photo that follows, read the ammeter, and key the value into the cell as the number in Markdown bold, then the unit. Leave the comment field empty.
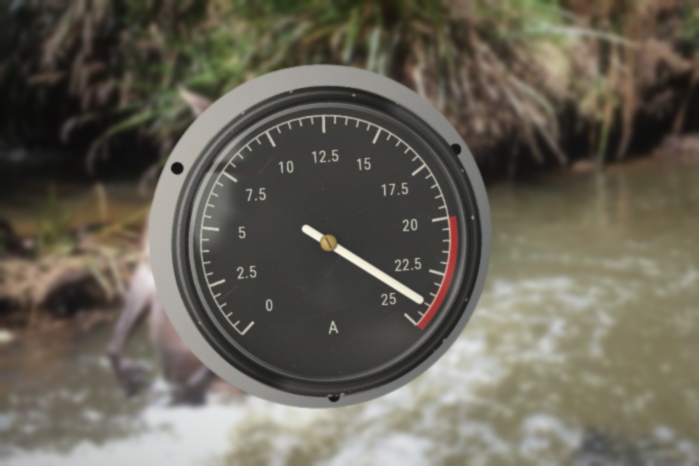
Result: **24** A
